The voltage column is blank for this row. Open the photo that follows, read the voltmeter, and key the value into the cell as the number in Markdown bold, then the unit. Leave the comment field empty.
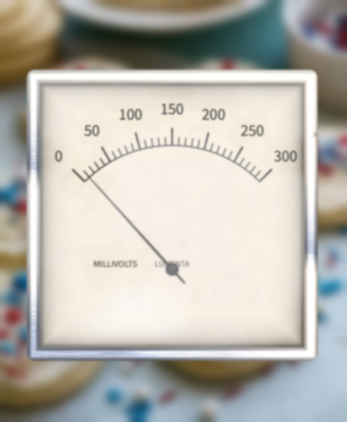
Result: **10** mV
